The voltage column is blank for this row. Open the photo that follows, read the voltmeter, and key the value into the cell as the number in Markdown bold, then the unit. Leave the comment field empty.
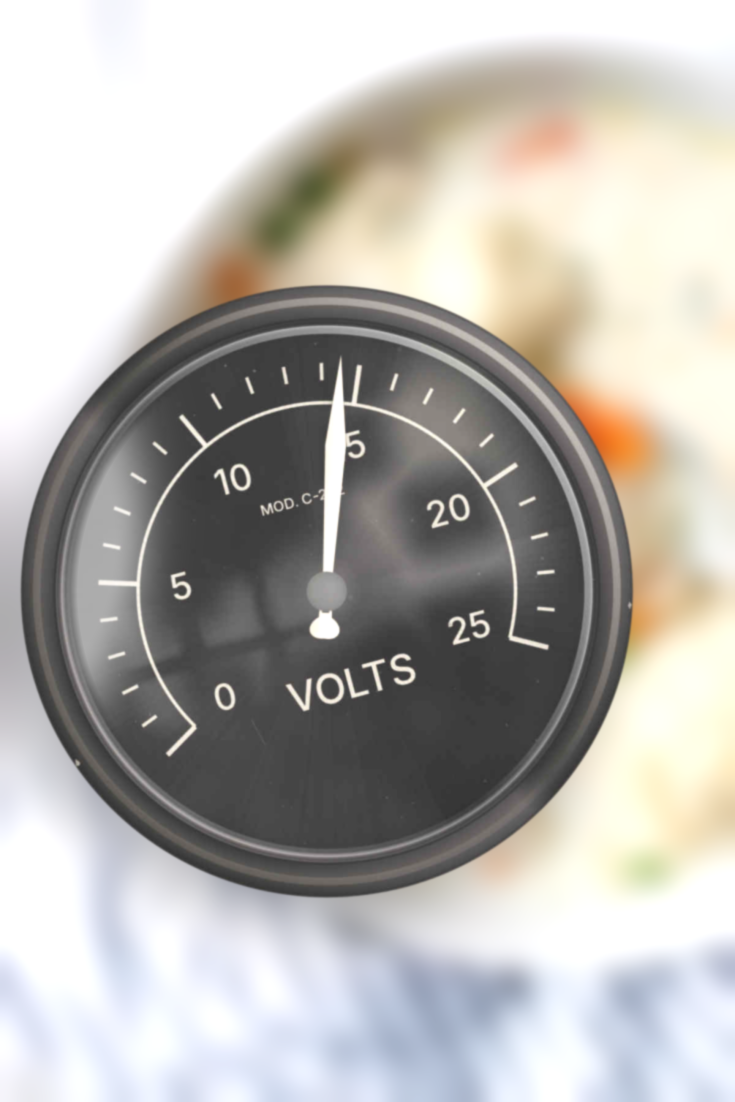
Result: **14.5** V
